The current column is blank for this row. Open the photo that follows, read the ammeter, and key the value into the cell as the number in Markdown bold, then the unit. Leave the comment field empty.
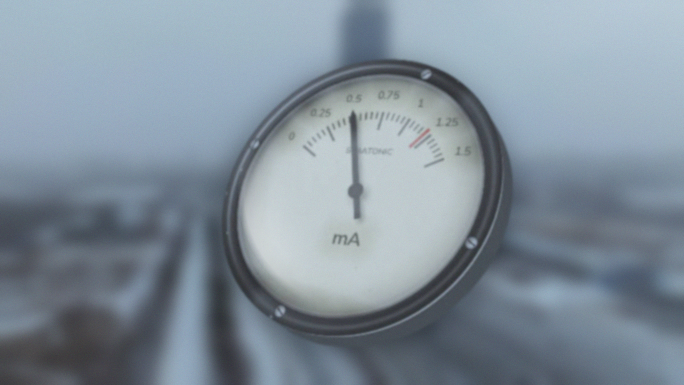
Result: **0.5** mA
